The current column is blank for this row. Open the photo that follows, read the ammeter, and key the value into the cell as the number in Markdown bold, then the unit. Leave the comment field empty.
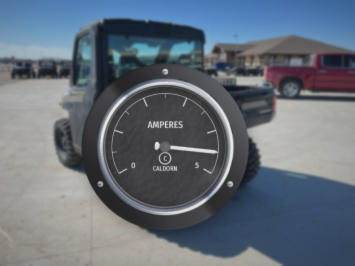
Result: **4.5** A
